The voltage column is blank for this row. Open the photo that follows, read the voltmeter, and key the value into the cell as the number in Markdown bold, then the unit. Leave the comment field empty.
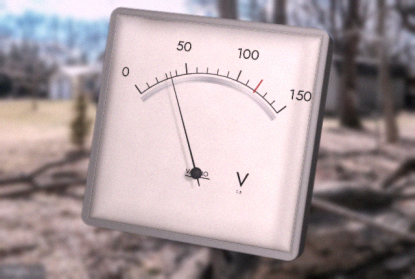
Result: **35** V
